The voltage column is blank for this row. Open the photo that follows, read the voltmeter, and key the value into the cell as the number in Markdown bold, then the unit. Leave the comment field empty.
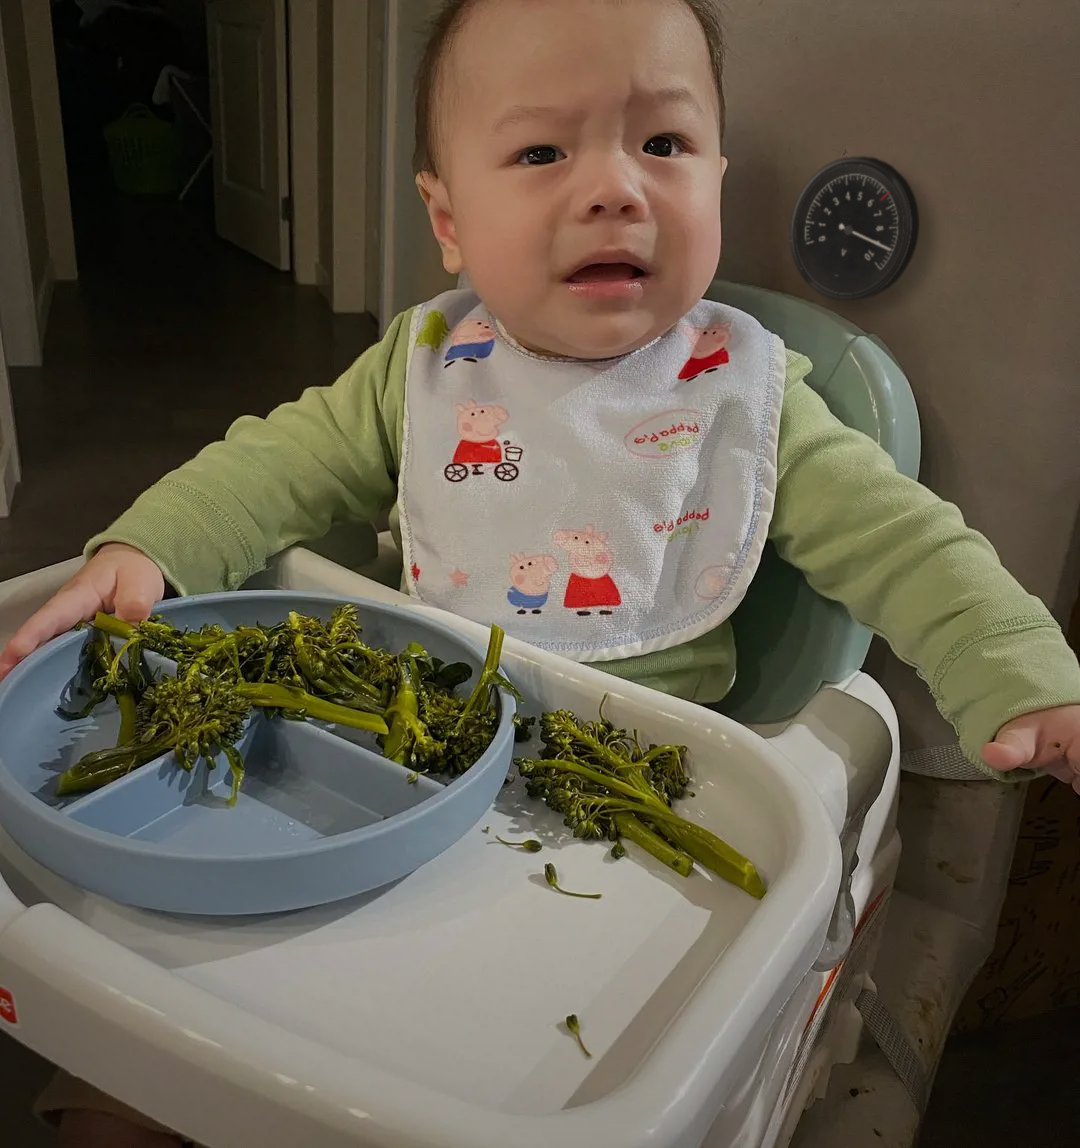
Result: **9** V
